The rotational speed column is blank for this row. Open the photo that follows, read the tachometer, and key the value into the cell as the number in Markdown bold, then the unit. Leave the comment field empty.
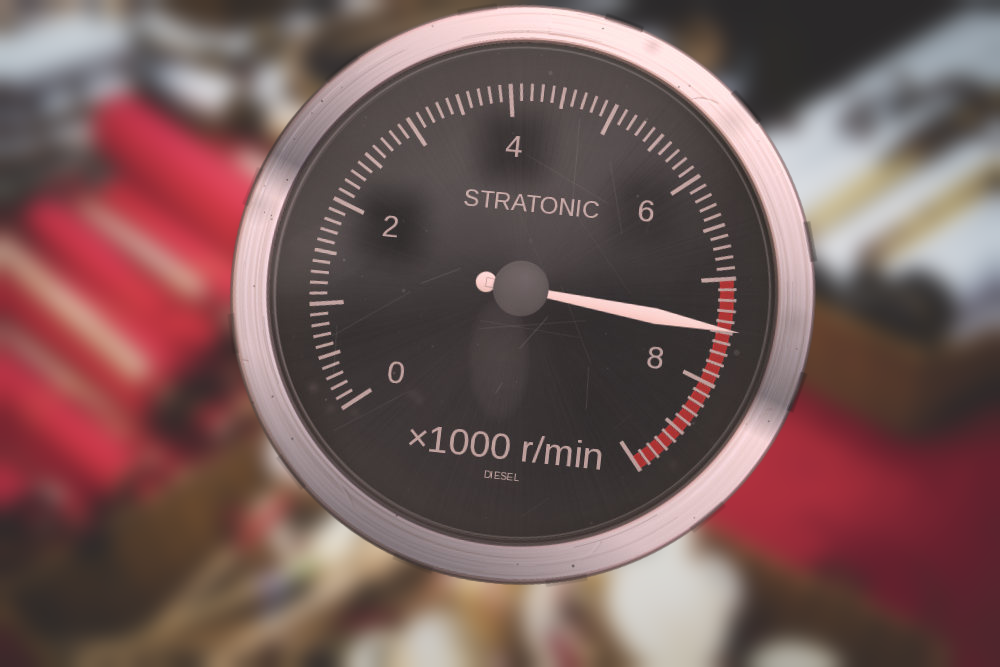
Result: **7500** rpm
